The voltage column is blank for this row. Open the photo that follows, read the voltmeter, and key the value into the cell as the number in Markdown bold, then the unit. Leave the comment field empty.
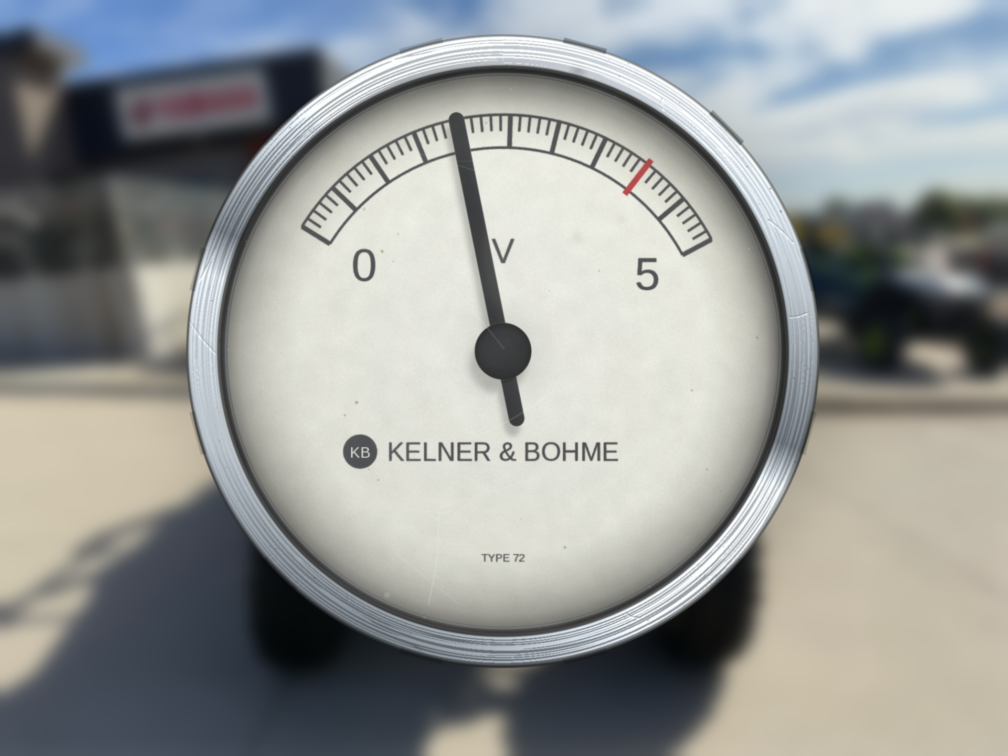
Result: **1.95** V
